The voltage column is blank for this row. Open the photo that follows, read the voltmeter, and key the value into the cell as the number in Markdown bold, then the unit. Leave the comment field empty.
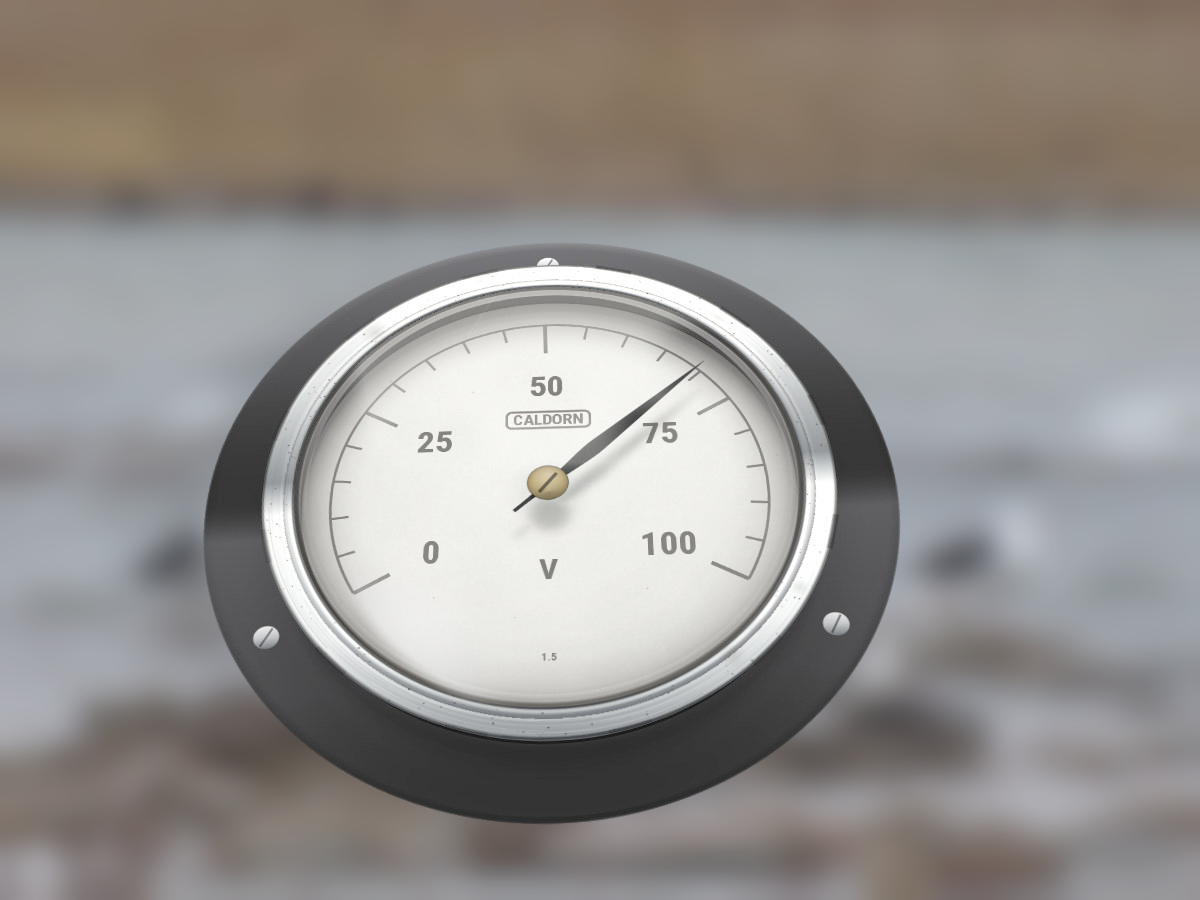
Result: **70** V
